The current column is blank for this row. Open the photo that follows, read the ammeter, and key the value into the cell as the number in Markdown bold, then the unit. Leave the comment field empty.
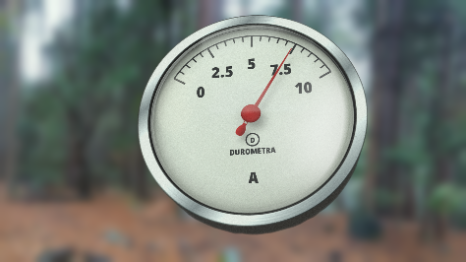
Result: **7.5** A
